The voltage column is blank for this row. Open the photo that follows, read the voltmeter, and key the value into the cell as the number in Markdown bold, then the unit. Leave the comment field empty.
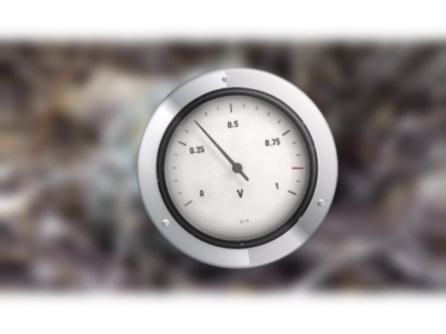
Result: **0.35** V
